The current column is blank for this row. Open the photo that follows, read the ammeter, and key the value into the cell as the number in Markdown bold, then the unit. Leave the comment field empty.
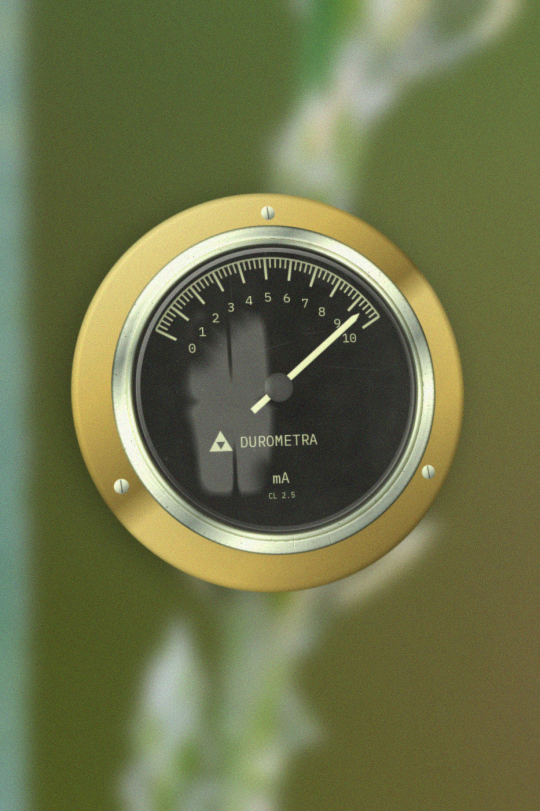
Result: **9.4** mA
